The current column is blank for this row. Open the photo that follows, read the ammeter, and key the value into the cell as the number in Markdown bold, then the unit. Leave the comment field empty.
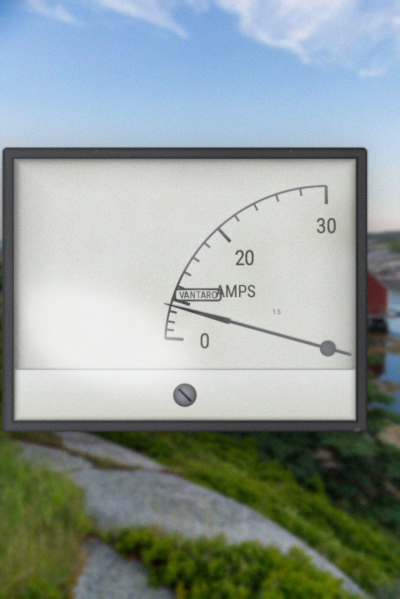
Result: **9** A
